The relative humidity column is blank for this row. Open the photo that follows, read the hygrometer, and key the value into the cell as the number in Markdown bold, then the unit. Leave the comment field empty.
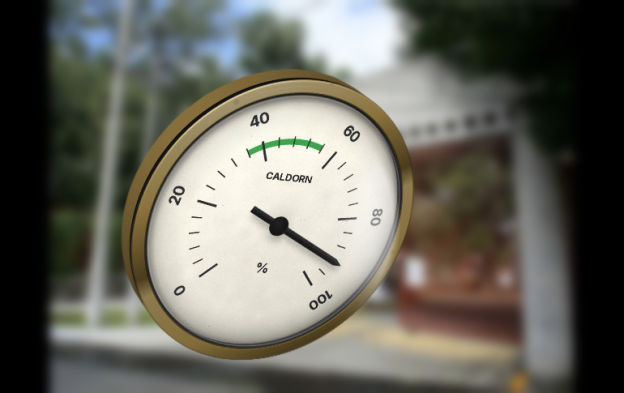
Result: **92** %
